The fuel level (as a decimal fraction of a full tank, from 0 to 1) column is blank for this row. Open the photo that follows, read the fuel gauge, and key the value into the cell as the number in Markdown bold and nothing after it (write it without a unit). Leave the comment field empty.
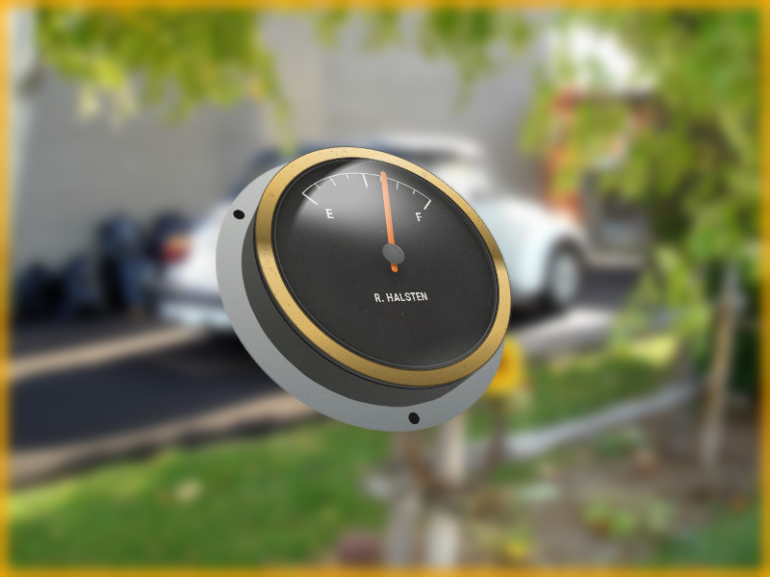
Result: **0.625**
